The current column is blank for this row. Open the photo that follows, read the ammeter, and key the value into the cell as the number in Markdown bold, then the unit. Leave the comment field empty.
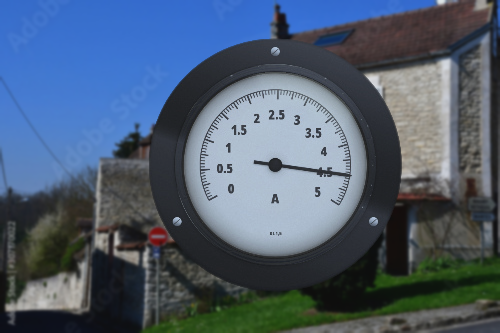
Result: **4.5** A
